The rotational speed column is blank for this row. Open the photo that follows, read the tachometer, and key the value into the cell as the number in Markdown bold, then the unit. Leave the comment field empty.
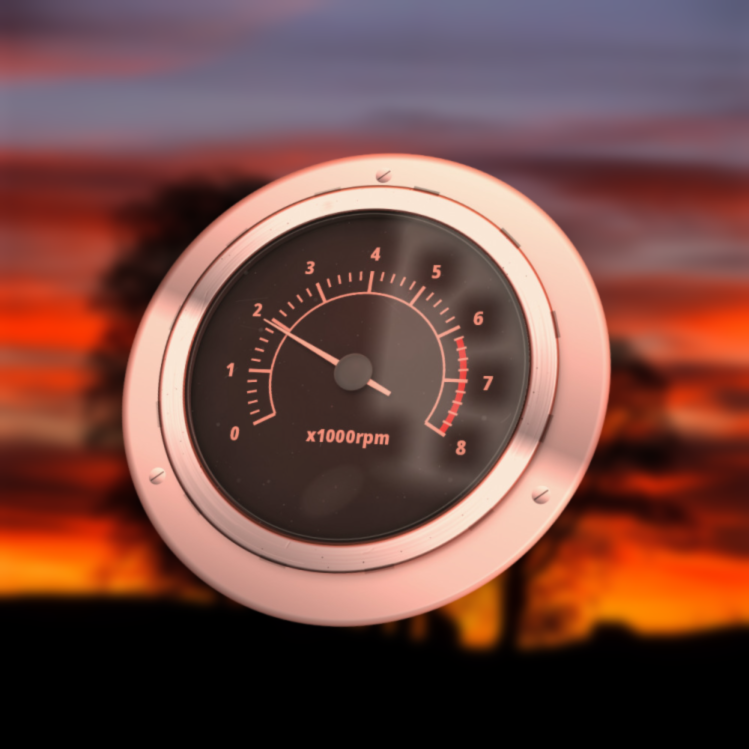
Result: **1900** rpm
